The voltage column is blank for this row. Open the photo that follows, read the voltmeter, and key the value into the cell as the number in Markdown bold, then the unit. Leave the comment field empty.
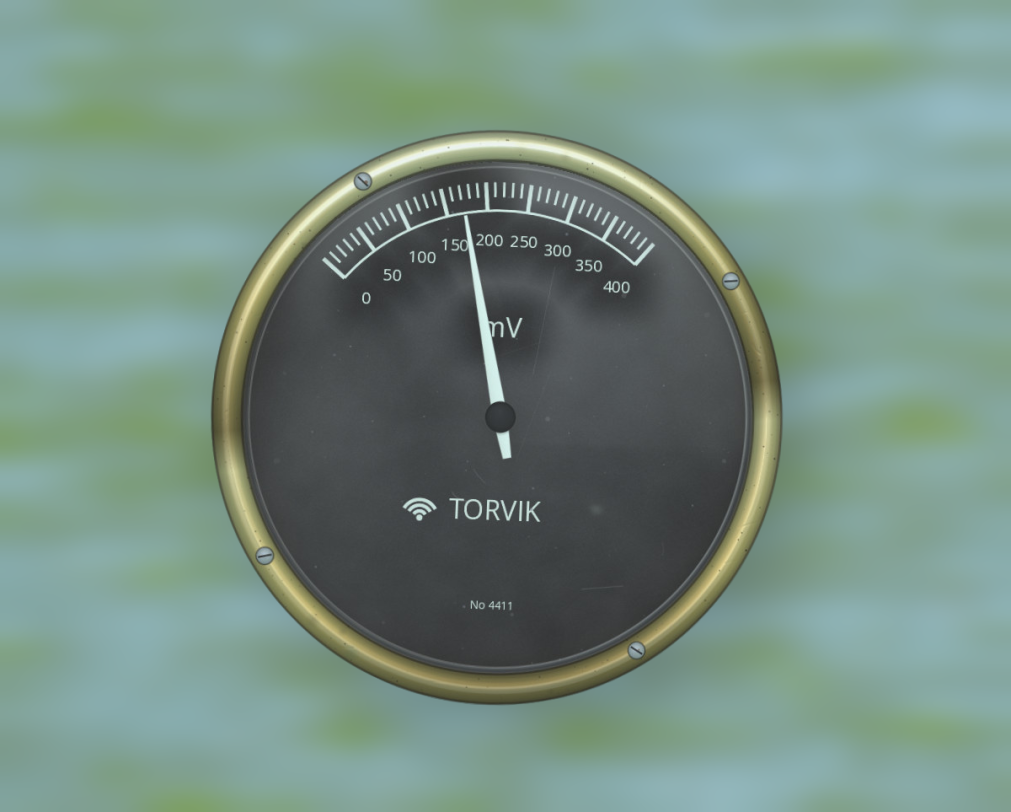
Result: **170** mV
